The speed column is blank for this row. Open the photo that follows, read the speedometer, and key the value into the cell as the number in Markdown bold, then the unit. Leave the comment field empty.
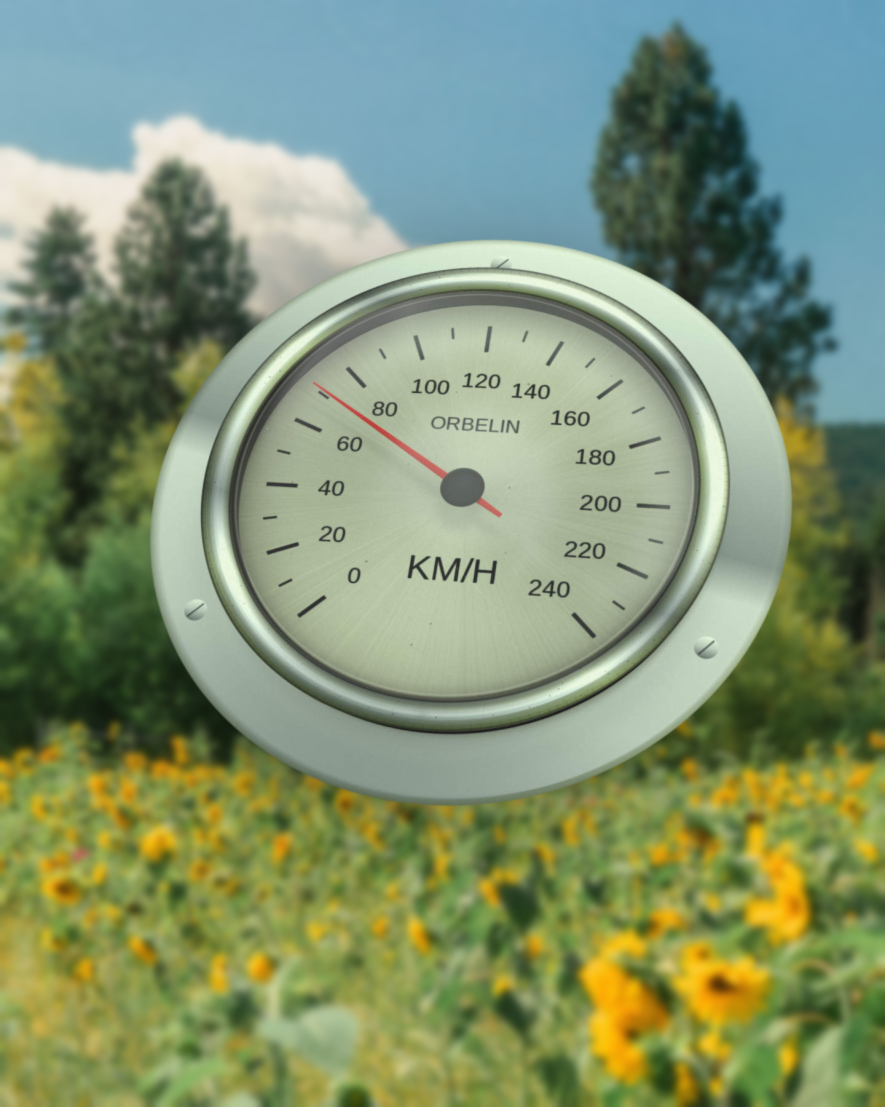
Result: **70** km/h
